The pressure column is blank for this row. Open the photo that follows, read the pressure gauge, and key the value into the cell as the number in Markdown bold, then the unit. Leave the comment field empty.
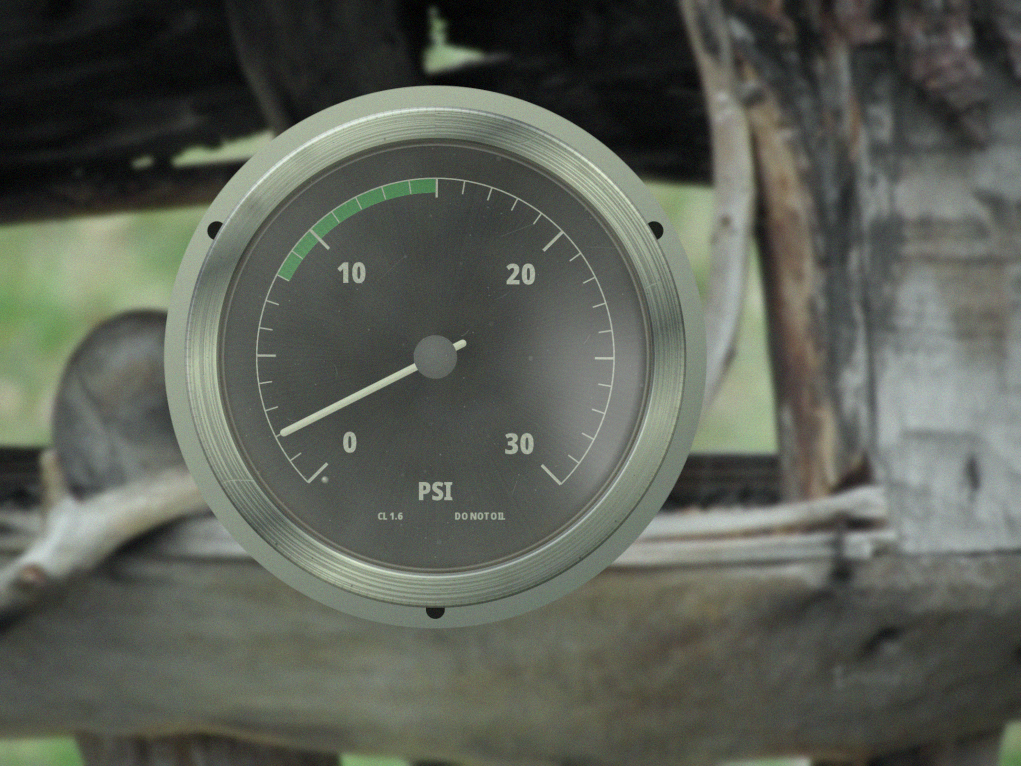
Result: **2** psi
